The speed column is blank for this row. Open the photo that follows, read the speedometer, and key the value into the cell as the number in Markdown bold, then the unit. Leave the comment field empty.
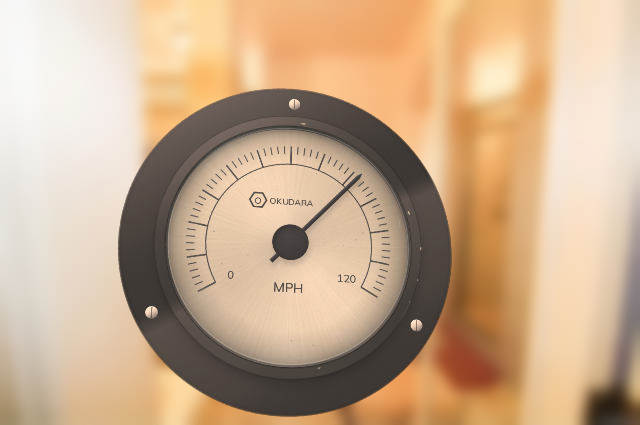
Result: **82** mph
